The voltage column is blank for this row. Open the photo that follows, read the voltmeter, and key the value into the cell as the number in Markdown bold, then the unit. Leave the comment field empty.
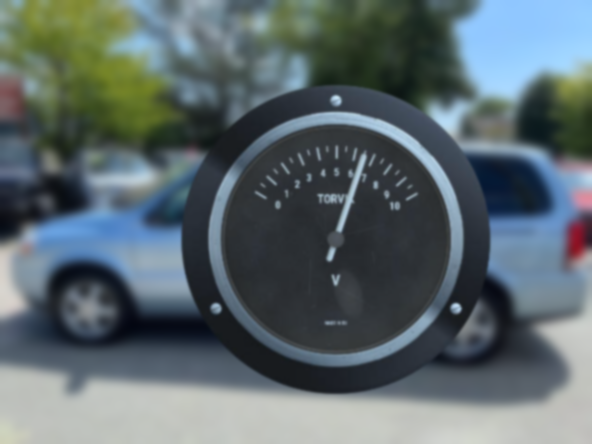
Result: **6.5** V
